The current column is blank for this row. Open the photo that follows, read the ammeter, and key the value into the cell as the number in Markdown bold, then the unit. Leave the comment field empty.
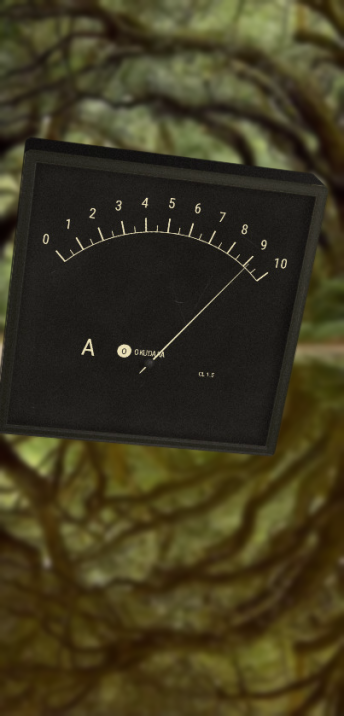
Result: **9** A
